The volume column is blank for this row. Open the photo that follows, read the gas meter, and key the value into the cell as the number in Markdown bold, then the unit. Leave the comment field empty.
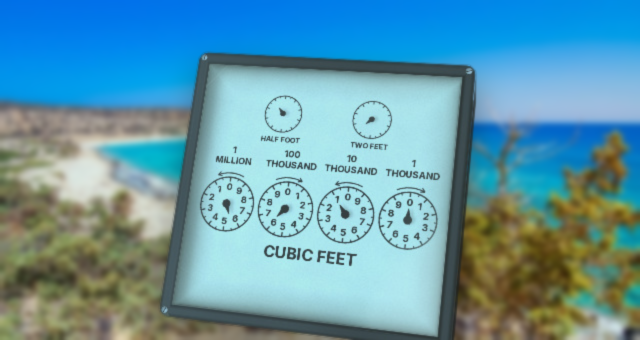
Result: **561000** ft³
